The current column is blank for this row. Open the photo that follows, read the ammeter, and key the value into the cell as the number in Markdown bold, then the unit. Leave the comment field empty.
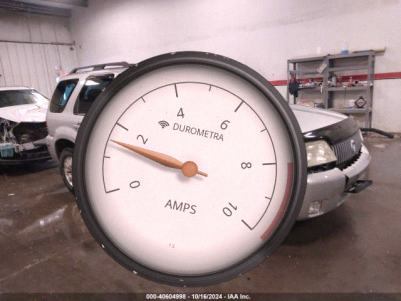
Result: **1.5** A
